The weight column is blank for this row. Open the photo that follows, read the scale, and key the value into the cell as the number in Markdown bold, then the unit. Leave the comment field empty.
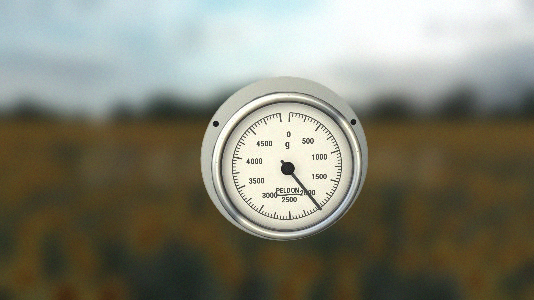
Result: **2000** g
